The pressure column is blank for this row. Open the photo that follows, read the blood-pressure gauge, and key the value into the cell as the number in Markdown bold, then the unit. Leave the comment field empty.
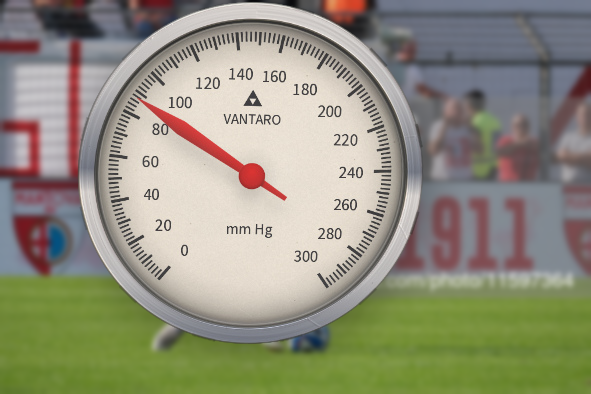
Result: **88** mmHg
